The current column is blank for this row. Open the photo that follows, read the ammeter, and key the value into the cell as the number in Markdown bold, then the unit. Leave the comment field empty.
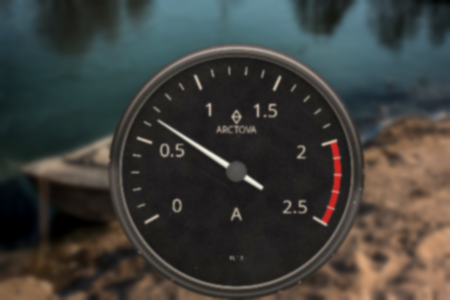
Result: **0.65** A
